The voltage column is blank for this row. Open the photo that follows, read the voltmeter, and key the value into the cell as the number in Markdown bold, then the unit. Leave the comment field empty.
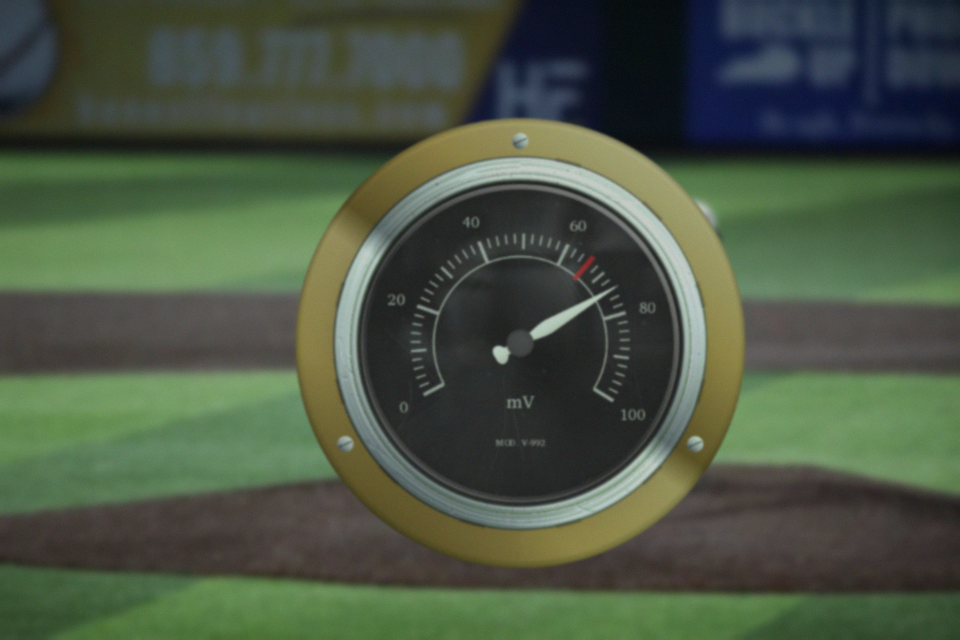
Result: **74** mV
